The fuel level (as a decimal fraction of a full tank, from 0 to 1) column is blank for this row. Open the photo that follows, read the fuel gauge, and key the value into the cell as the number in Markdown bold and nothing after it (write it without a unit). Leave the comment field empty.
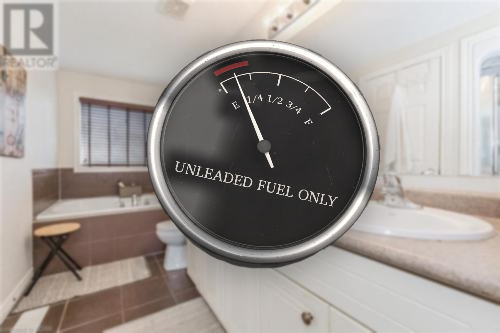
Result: **0.125**
